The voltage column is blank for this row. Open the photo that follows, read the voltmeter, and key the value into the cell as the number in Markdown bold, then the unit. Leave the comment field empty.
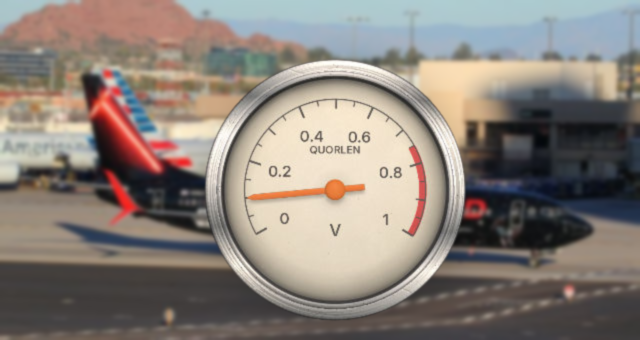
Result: **0.1** V
